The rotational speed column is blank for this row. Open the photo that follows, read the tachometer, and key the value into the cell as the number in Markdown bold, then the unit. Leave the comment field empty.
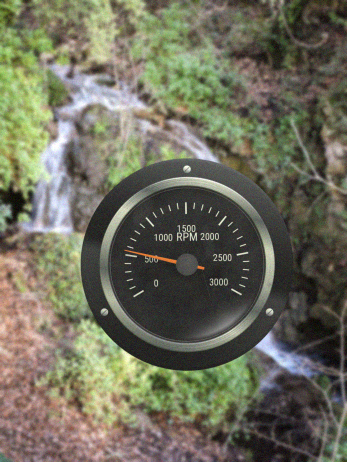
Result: **550** rpm
